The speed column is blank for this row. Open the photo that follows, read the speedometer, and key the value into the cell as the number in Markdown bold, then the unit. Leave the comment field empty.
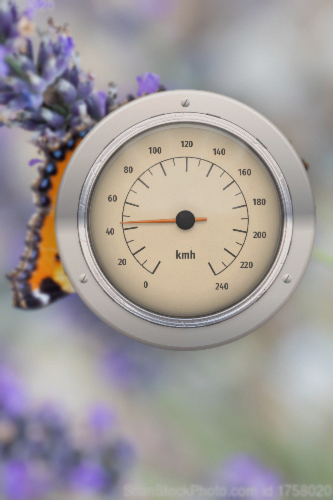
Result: **45** km/h
